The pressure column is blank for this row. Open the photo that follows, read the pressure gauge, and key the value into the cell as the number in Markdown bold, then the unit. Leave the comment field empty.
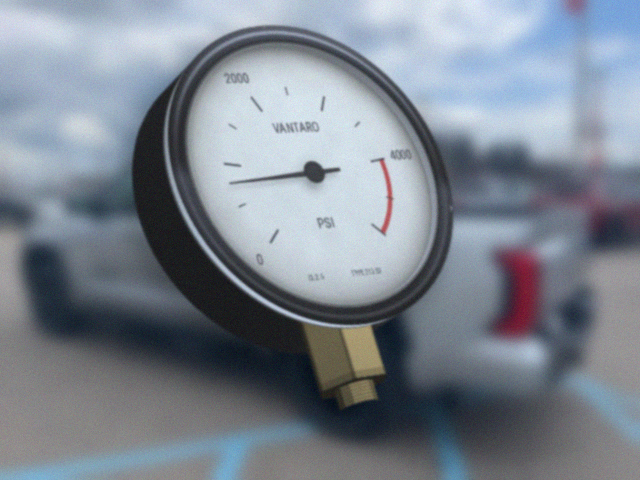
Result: **750** psi
